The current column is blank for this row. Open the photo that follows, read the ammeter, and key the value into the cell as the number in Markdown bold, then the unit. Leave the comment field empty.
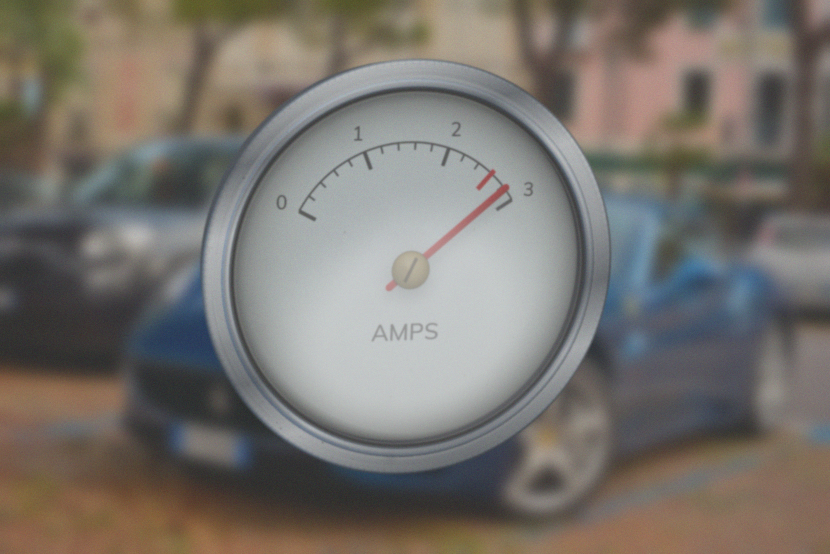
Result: **2.8** A
